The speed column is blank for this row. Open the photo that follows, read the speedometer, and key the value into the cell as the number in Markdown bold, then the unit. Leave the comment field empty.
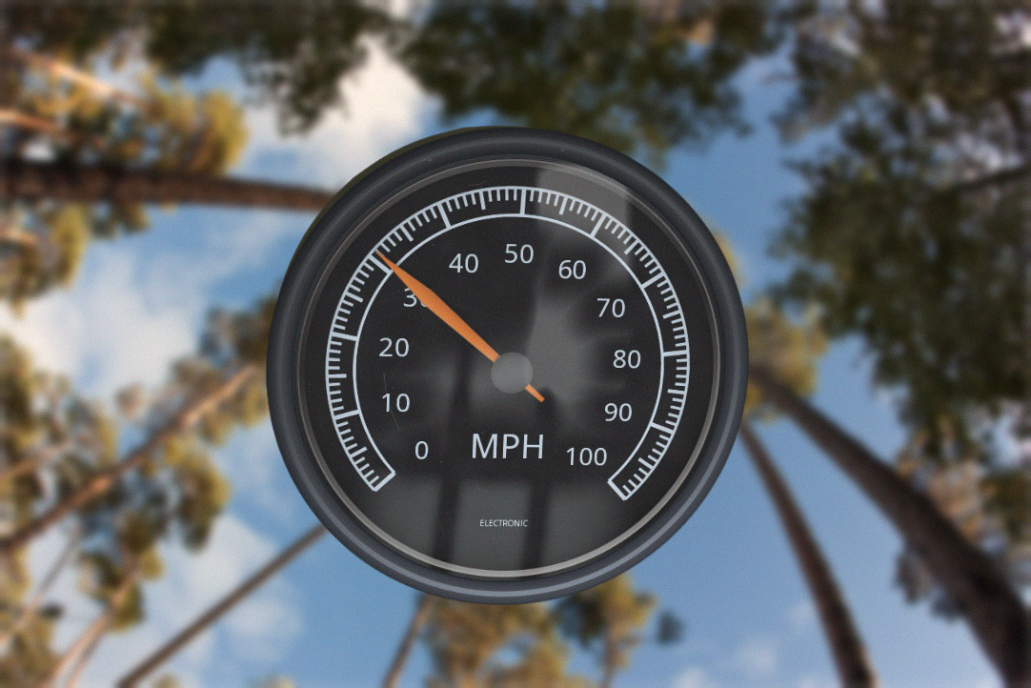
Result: **31** mph
